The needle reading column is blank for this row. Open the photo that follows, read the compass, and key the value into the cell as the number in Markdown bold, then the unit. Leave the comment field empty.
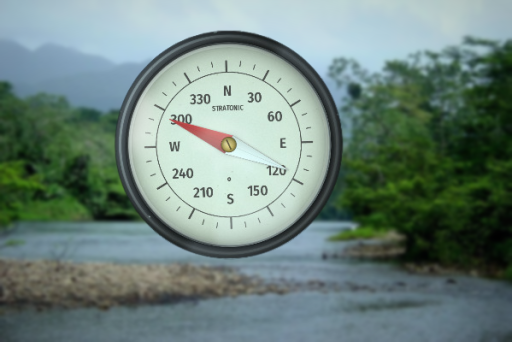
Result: **295** °
